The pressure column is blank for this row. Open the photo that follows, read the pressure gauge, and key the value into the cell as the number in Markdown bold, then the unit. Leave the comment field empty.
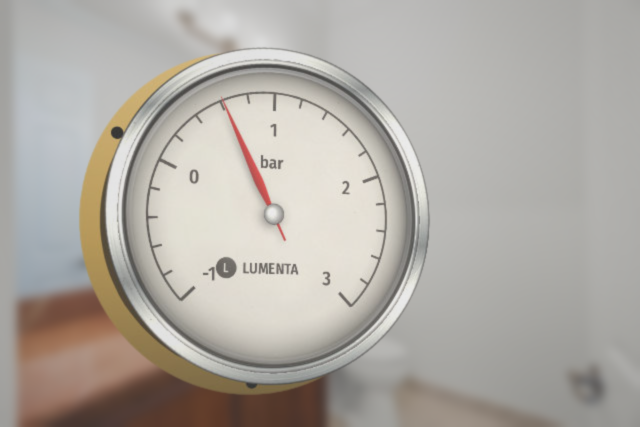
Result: **0.6** bar
